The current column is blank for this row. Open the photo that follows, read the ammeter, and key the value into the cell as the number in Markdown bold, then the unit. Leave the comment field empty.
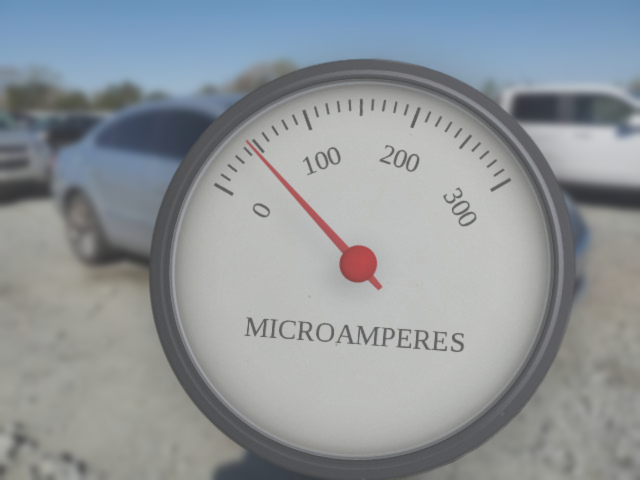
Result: **45** µA
